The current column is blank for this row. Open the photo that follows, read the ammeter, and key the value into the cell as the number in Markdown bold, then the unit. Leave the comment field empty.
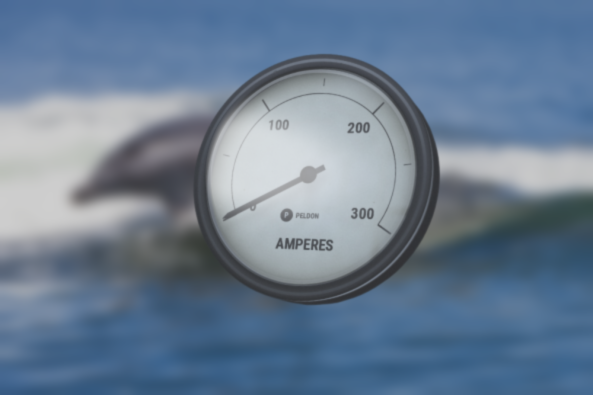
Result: **0** A
